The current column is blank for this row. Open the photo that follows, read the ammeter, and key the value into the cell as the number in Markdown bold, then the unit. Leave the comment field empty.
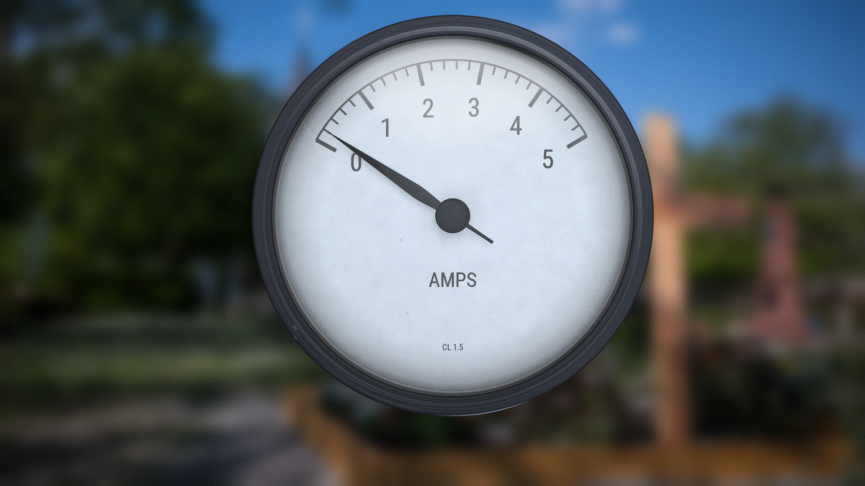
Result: **0.2** A
